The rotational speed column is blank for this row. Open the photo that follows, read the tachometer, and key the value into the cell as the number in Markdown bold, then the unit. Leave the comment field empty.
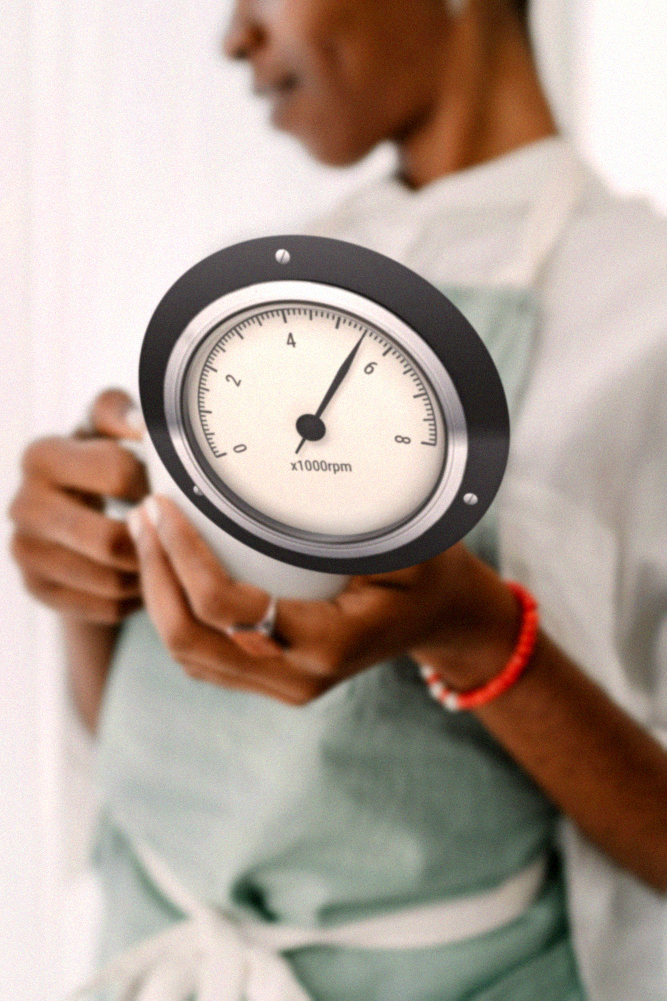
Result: **5500** rpm
